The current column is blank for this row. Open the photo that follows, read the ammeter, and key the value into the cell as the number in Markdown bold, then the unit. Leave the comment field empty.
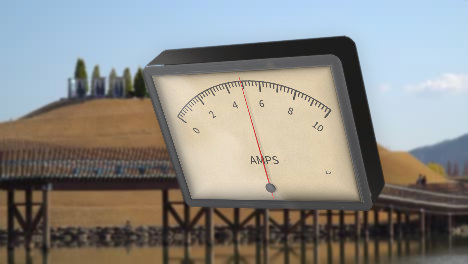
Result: **5** A
